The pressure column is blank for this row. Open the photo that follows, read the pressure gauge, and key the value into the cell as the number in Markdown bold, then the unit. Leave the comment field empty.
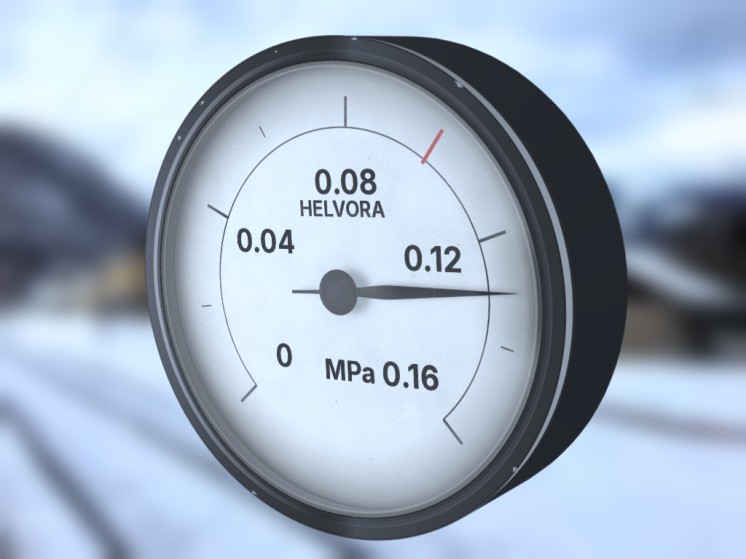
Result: **0.13** MPa
